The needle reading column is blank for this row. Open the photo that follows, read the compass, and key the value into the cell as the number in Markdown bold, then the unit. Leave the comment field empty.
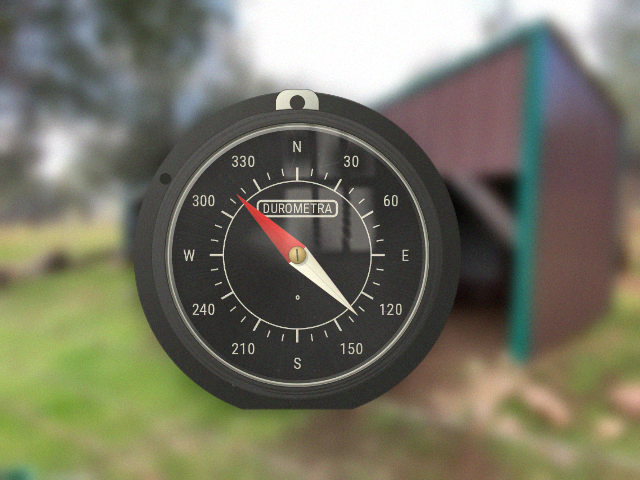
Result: **315** °
